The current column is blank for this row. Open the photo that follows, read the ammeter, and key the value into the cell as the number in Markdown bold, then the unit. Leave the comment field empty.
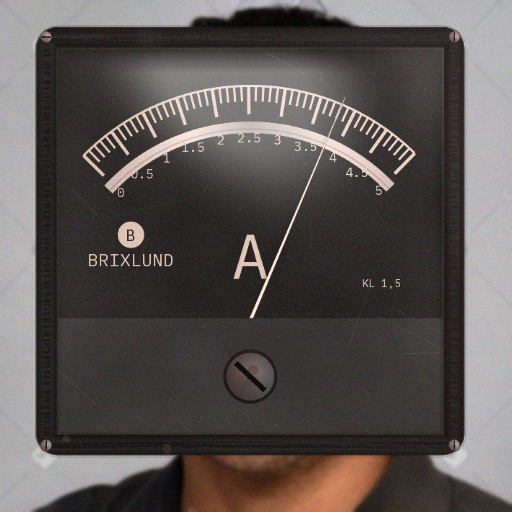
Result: **3.8** A
